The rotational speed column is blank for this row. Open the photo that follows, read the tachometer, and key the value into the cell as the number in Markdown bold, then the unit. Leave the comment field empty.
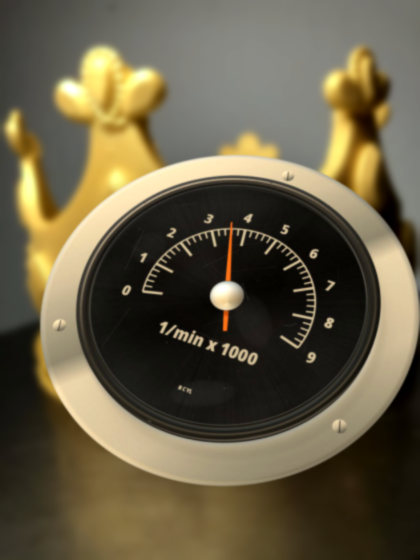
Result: **3600** rpm
